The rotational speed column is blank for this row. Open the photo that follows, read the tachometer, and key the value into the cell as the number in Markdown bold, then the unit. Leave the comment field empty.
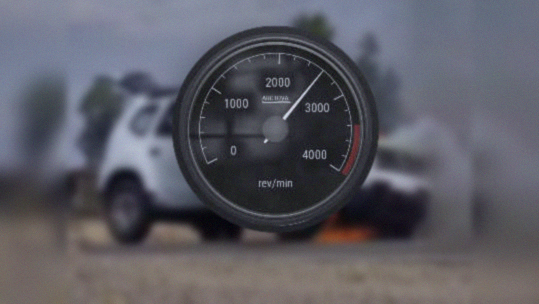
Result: **2600** rpm
